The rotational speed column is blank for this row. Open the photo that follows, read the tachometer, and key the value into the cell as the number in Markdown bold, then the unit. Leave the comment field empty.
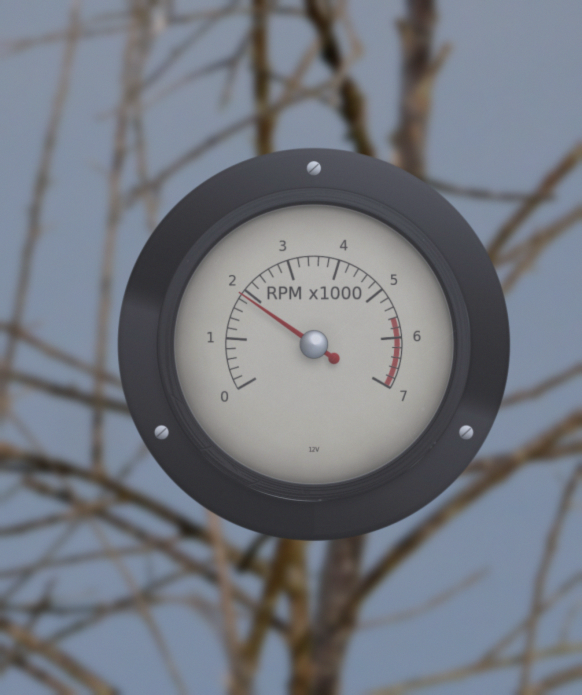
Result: **1900** rpm
